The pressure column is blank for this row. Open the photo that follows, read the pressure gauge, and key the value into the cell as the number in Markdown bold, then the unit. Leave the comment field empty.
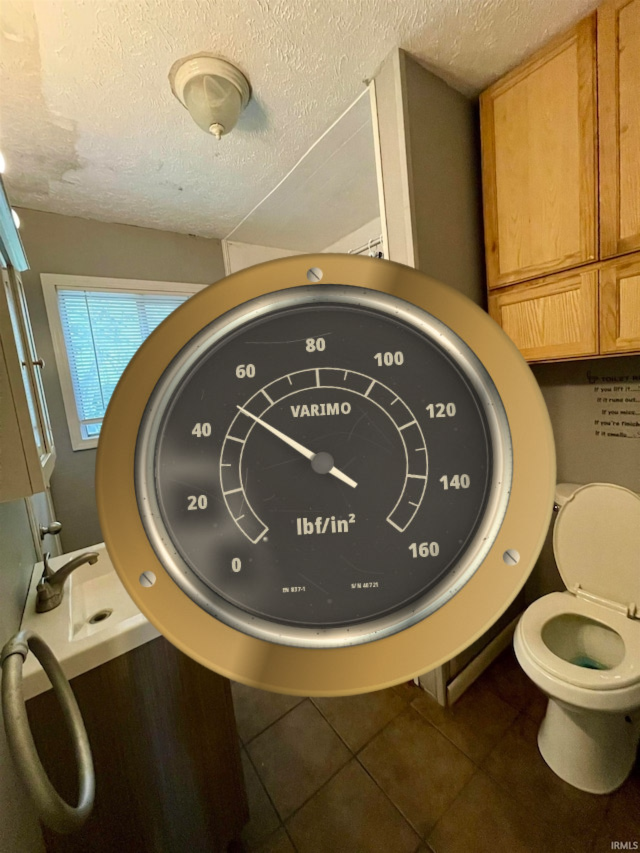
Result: **50** psi
